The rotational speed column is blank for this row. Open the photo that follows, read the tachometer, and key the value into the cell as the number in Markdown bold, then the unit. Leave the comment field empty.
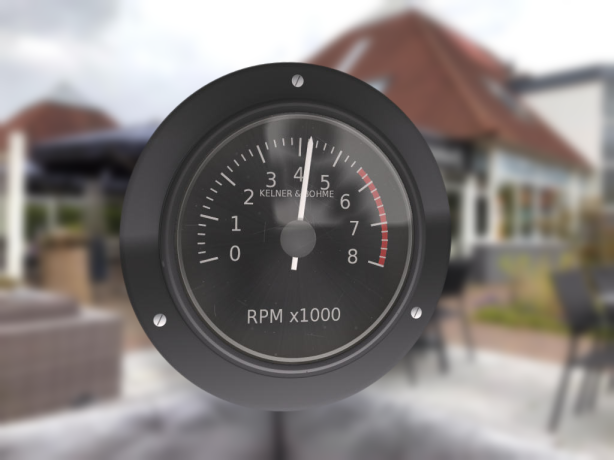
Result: **4200** rpm
